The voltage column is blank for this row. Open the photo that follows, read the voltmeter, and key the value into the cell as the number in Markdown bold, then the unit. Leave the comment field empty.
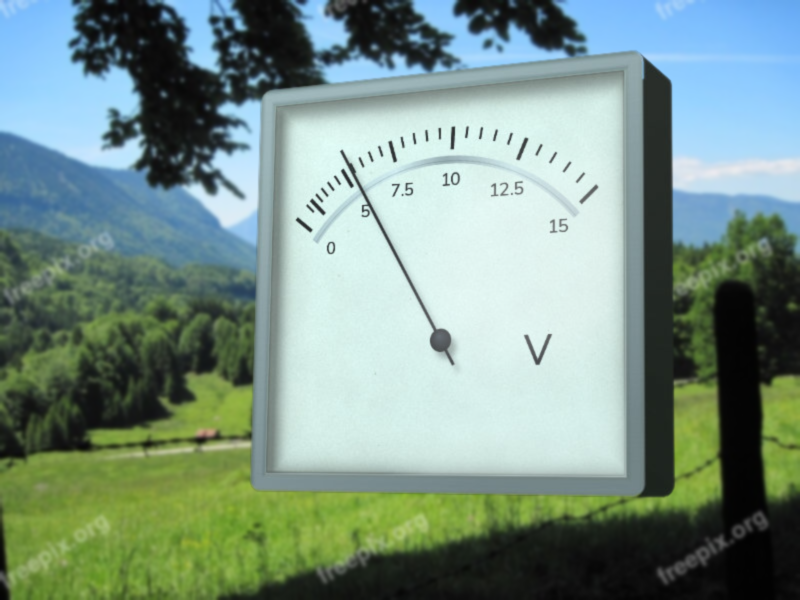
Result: **5.5** V
